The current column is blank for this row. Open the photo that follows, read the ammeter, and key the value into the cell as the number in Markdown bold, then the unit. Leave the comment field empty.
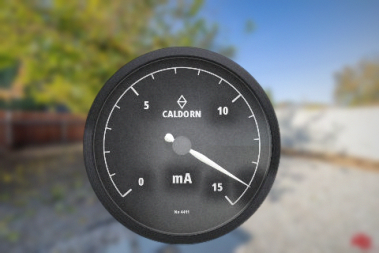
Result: **14** mA
